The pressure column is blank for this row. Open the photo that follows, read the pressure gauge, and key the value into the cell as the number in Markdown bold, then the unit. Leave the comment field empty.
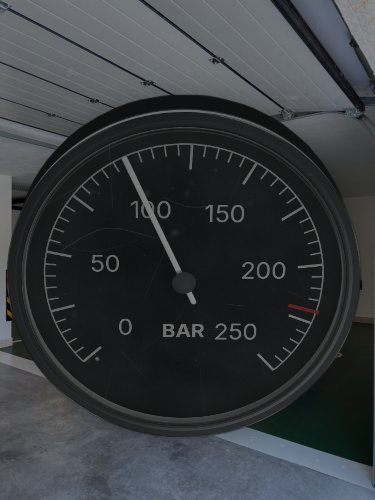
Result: **100** bar
